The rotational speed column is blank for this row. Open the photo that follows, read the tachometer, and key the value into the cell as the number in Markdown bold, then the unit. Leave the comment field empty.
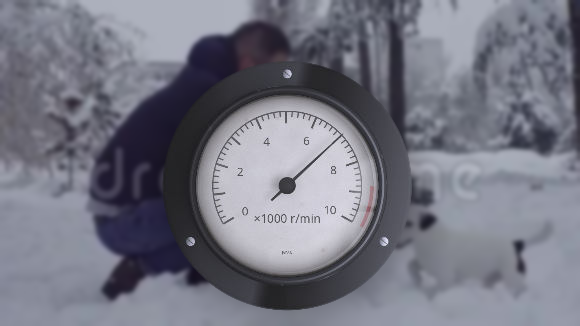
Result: **7000** rpm
